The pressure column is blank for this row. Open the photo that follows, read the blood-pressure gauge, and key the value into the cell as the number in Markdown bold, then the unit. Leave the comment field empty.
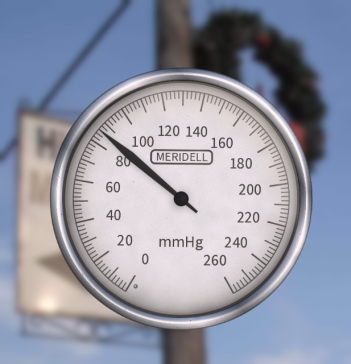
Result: **86** mmHg
